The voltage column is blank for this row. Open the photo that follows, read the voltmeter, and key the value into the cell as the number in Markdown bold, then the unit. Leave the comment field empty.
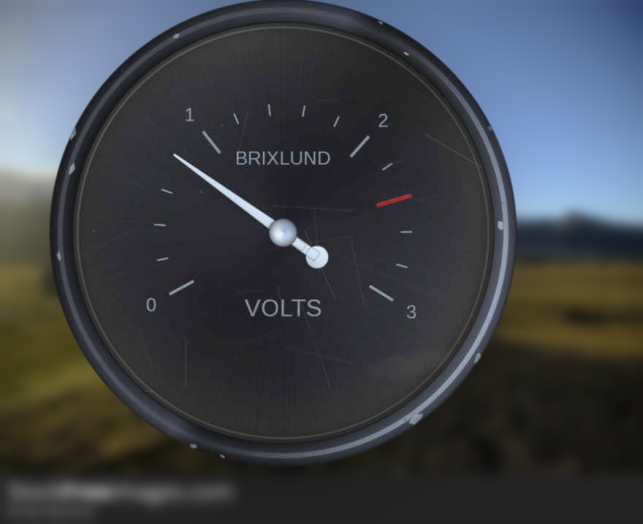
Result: **0.8** V
